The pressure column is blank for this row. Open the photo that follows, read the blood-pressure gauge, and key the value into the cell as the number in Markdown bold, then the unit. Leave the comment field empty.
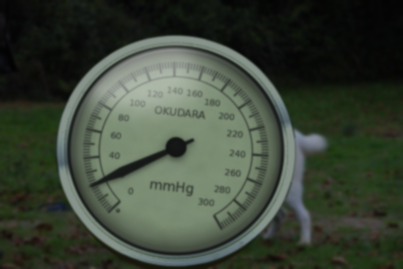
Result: **20** mmHg
